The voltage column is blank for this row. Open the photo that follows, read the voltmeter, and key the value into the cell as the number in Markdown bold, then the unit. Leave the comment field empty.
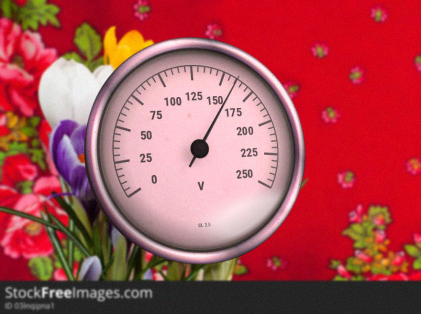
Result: **160** V
